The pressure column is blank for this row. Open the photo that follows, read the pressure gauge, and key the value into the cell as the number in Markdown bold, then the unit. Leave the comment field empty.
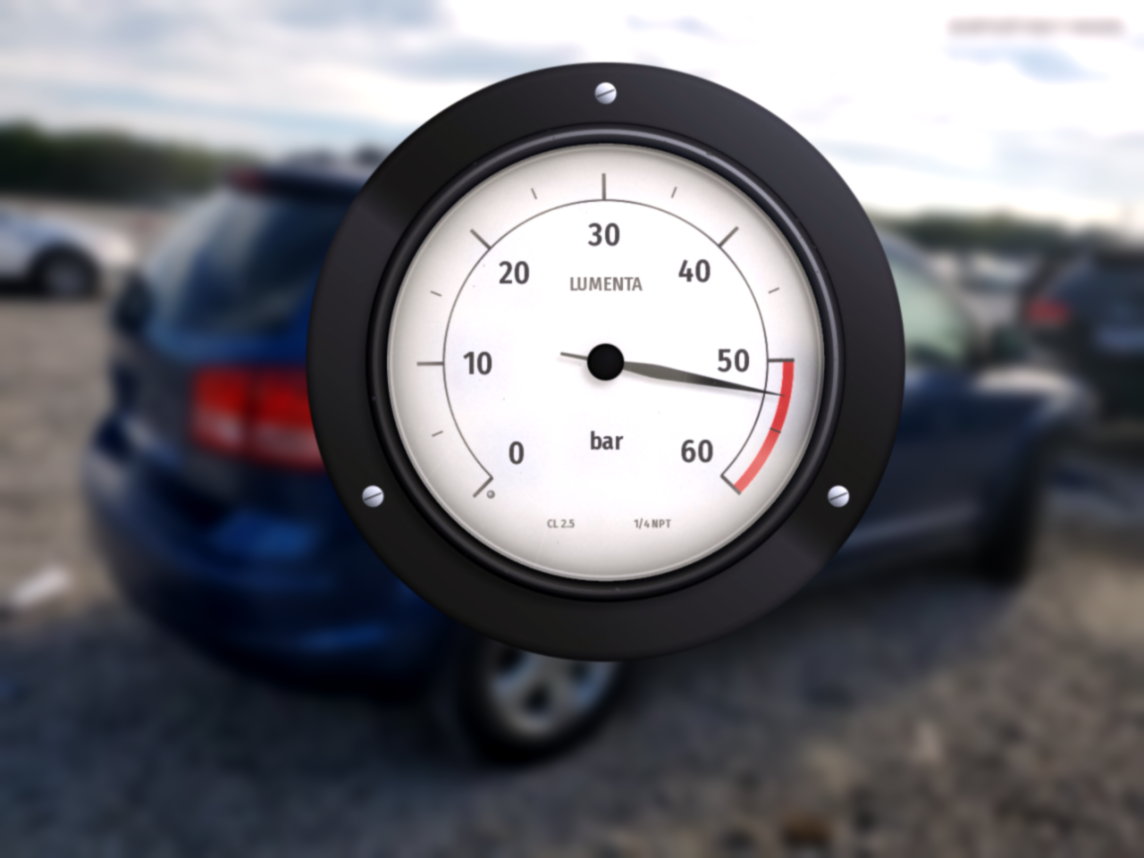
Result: **52.5** bar
